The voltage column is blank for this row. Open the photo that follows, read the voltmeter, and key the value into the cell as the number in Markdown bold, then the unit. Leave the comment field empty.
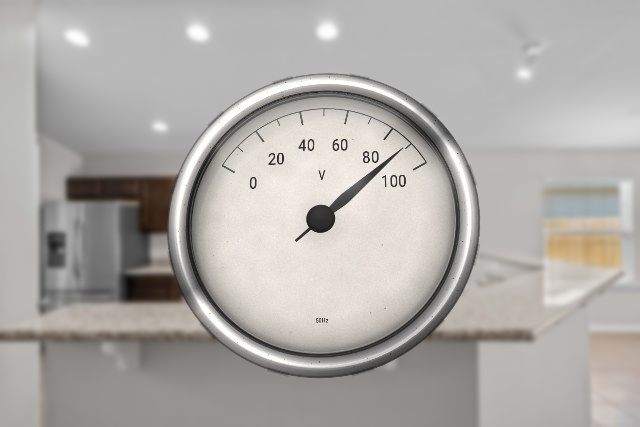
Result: **90** V
